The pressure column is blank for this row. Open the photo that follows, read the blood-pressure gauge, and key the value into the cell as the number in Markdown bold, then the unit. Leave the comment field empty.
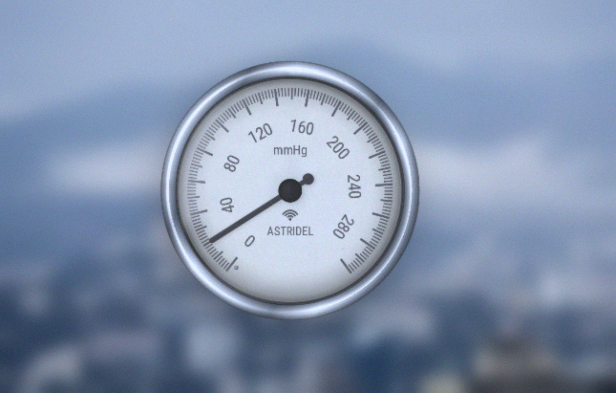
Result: **20** mmHg
